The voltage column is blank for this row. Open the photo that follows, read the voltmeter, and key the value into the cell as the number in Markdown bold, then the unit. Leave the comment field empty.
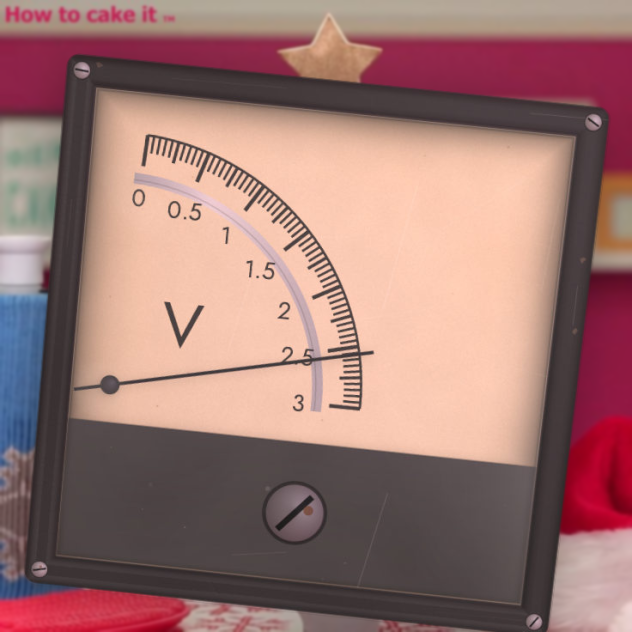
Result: **2.55** V
